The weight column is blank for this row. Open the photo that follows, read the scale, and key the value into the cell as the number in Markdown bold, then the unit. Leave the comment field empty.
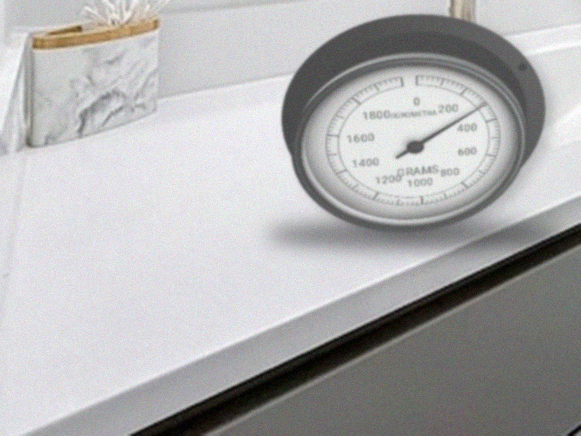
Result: **300** g
